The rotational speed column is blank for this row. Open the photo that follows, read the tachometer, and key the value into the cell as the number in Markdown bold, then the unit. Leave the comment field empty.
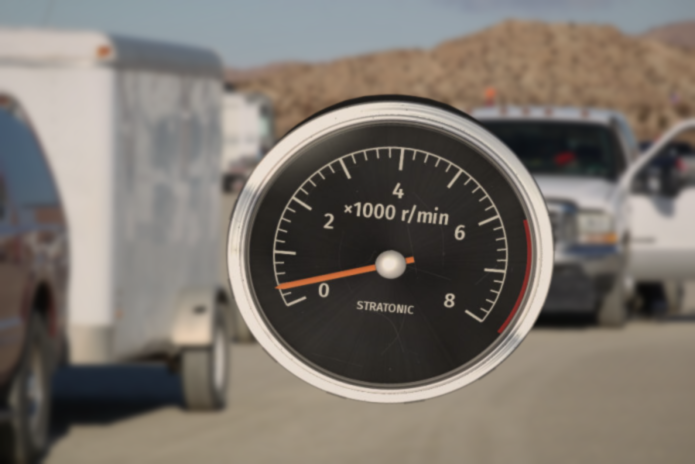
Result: **400** rpm
